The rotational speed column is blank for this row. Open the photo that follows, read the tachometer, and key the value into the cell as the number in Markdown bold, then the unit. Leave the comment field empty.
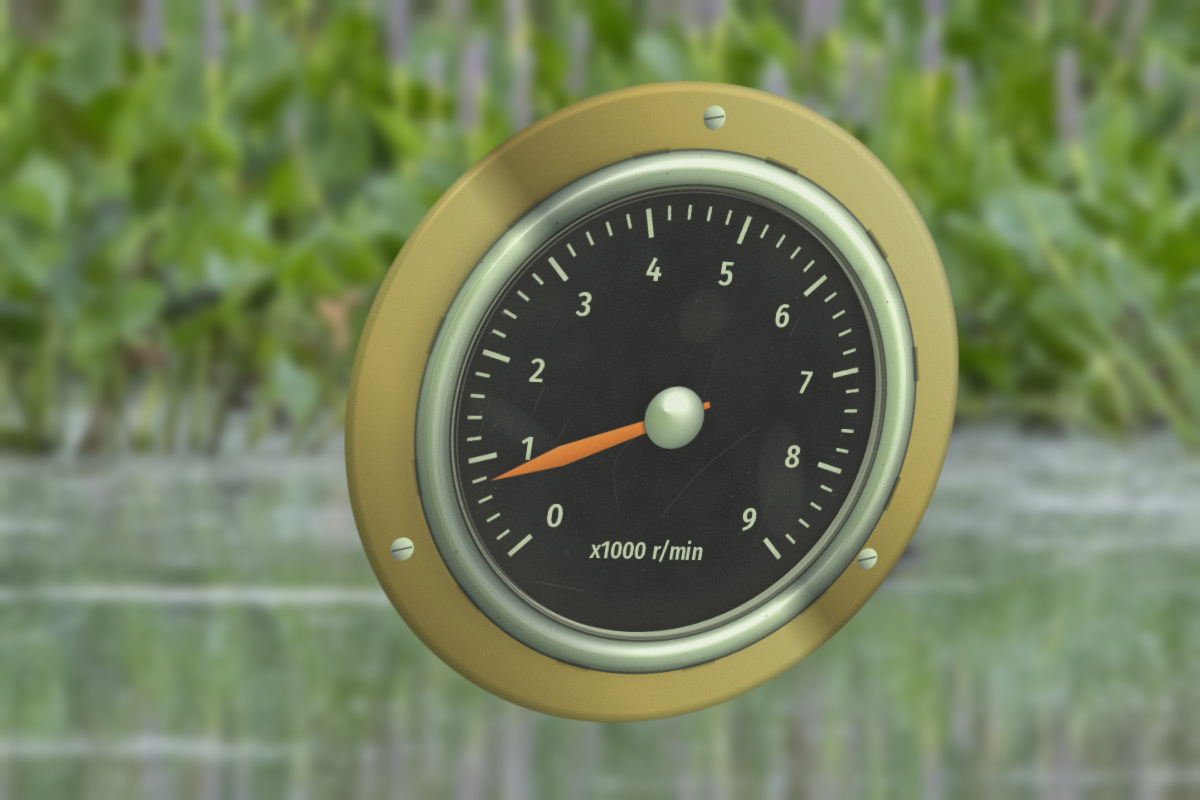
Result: **800** rpm
